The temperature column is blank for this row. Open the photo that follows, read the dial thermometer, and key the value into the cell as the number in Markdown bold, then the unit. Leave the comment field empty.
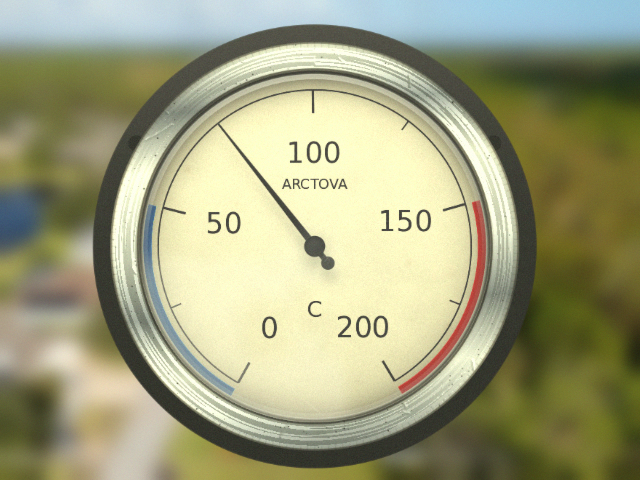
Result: **75** °C
